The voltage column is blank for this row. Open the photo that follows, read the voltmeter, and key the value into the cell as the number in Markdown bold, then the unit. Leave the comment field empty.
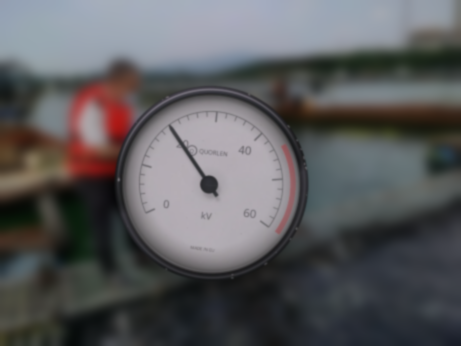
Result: **20** kV
